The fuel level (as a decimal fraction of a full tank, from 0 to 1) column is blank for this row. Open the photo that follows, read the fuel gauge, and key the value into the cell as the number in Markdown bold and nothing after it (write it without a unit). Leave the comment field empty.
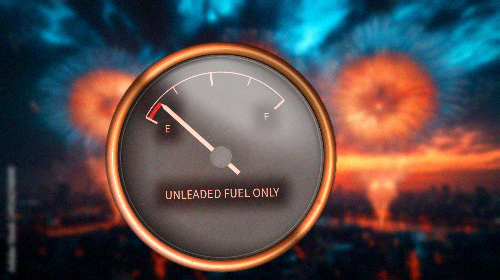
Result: **0.125**
